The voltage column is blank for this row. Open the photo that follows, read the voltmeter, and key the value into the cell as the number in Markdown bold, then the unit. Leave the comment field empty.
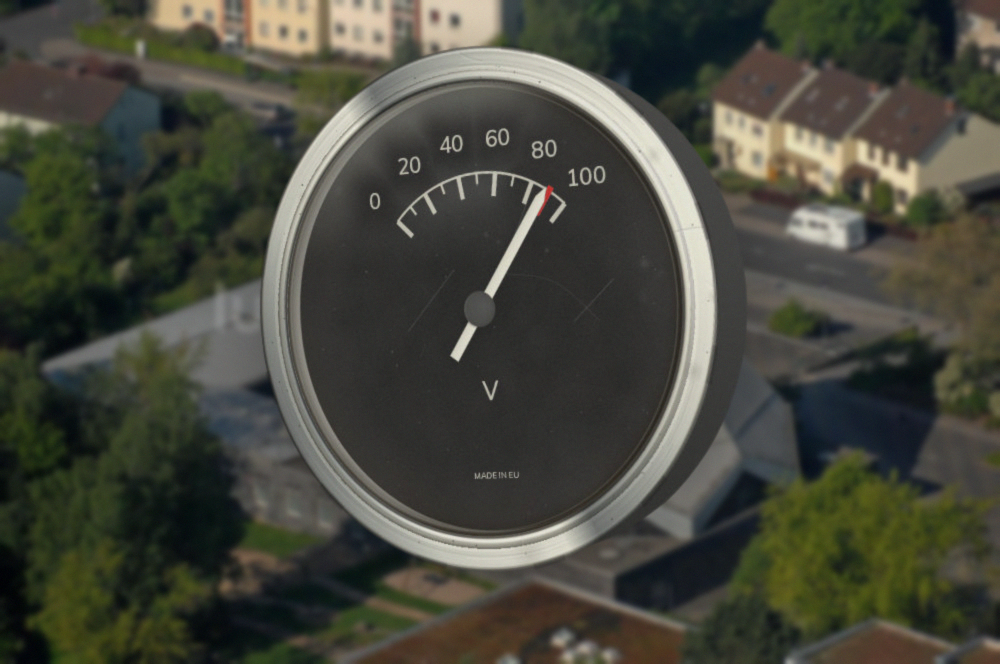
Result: **90** V
